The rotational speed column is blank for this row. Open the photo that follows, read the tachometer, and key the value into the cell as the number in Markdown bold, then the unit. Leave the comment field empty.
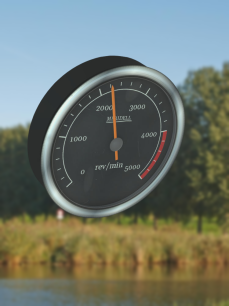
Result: **2200** rpm
